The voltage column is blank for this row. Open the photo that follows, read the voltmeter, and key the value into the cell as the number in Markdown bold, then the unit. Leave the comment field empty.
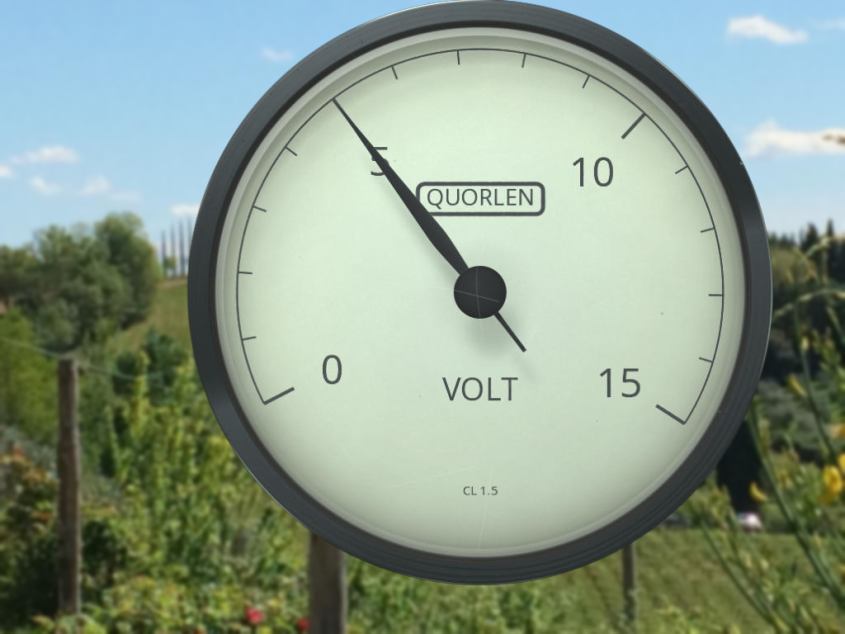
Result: **5** V
